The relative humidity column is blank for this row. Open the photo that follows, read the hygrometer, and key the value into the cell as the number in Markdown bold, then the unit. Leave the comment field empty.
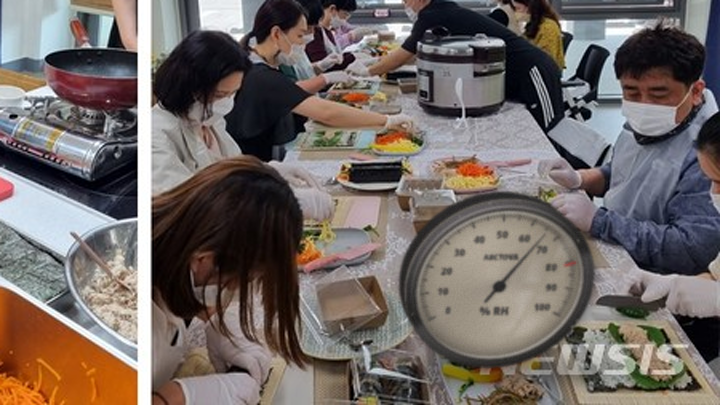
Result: **65** %
